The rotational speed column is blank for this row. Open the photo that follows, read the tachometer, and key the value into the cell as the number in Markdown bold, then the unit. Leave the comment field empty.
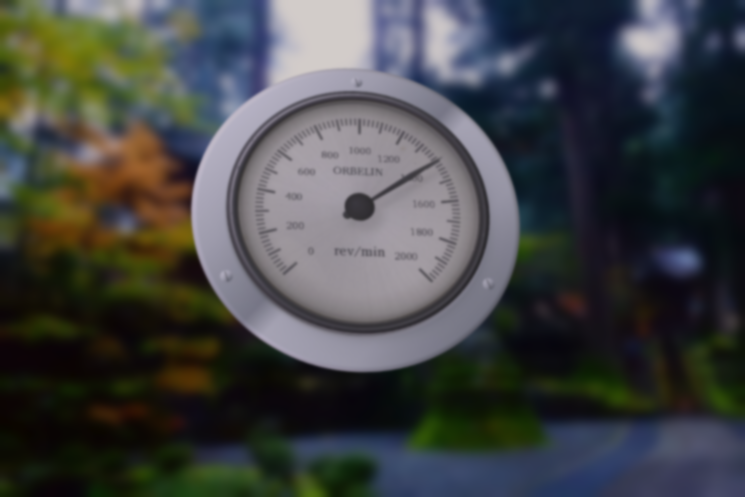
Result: **1400** rpm
